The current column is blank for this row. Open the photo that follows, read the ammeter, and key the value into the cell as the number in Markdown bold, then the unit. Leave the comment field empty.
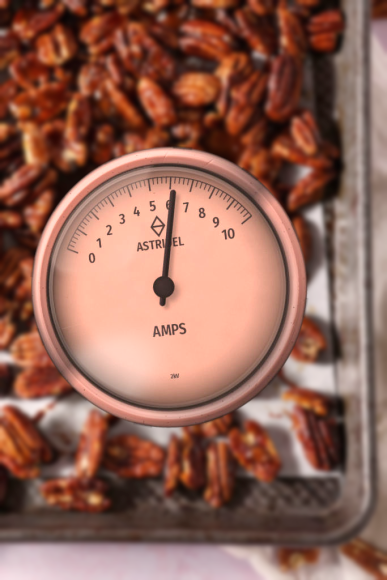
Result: **6.2** A
